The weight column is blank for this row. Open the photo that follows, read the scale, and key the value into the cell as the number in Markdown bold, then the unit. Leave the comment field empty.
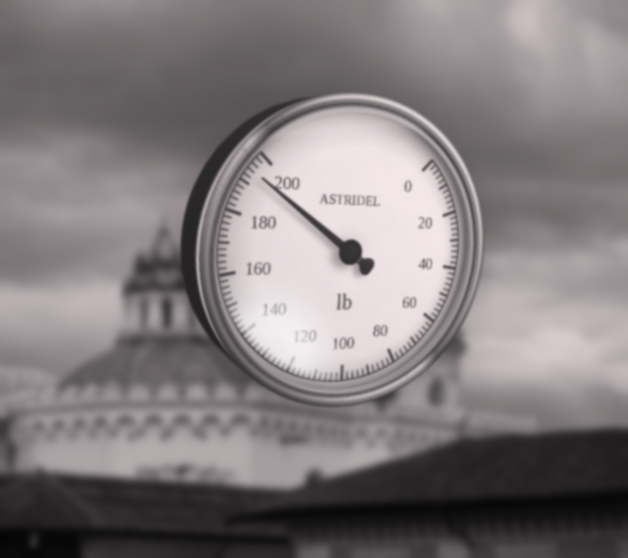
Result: **194** lb
